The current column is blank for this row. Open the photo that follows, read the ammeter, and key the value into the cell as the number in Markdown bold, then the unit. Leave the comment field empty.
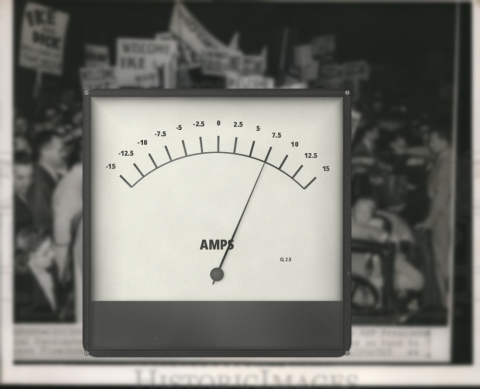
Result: **7.5** A
